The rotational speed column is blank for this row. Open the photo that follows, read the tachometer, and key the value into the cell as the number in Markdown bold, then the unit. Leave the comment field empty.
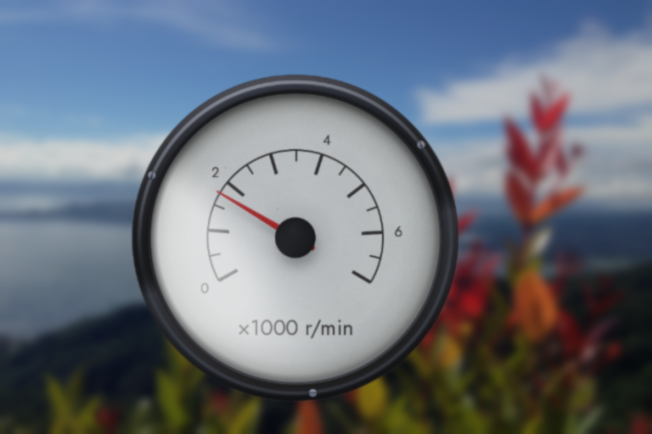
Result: **1750** rpm
